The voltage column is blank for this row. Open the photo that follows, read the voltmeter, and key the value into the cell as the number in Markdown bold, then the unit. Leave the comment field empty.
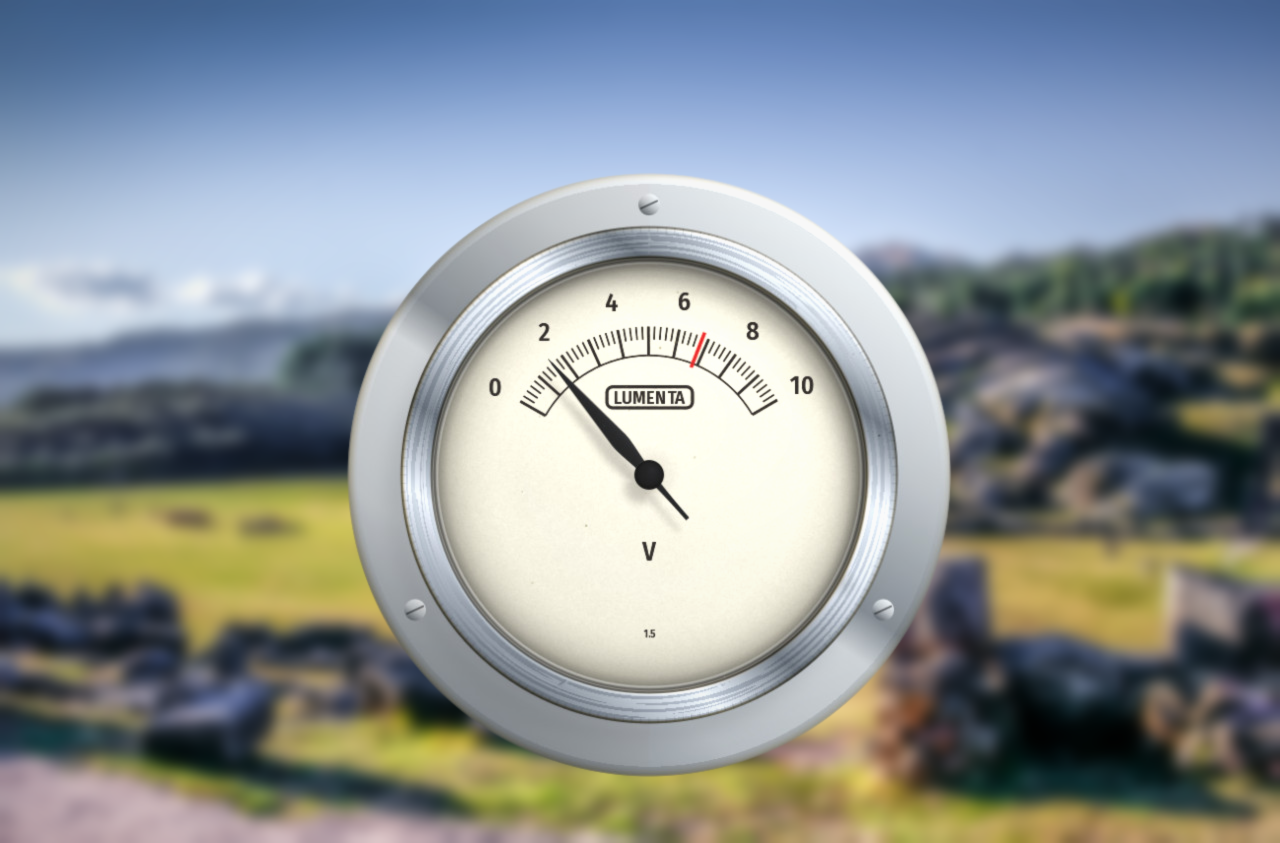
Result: **1.6** V
